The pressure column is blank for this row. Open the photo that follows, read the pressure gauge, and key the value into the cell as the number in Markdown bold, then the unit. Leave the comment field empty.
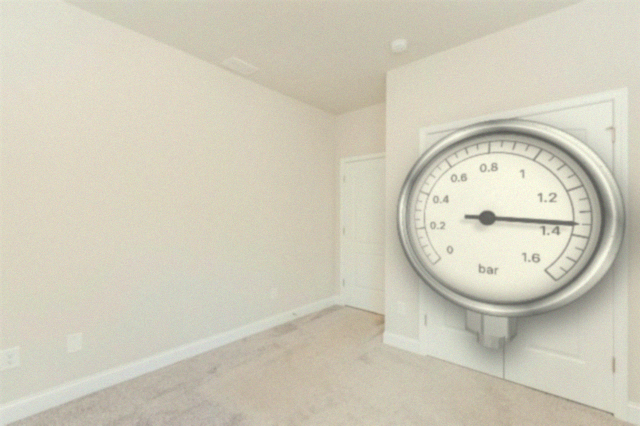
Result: **1.35** bar
